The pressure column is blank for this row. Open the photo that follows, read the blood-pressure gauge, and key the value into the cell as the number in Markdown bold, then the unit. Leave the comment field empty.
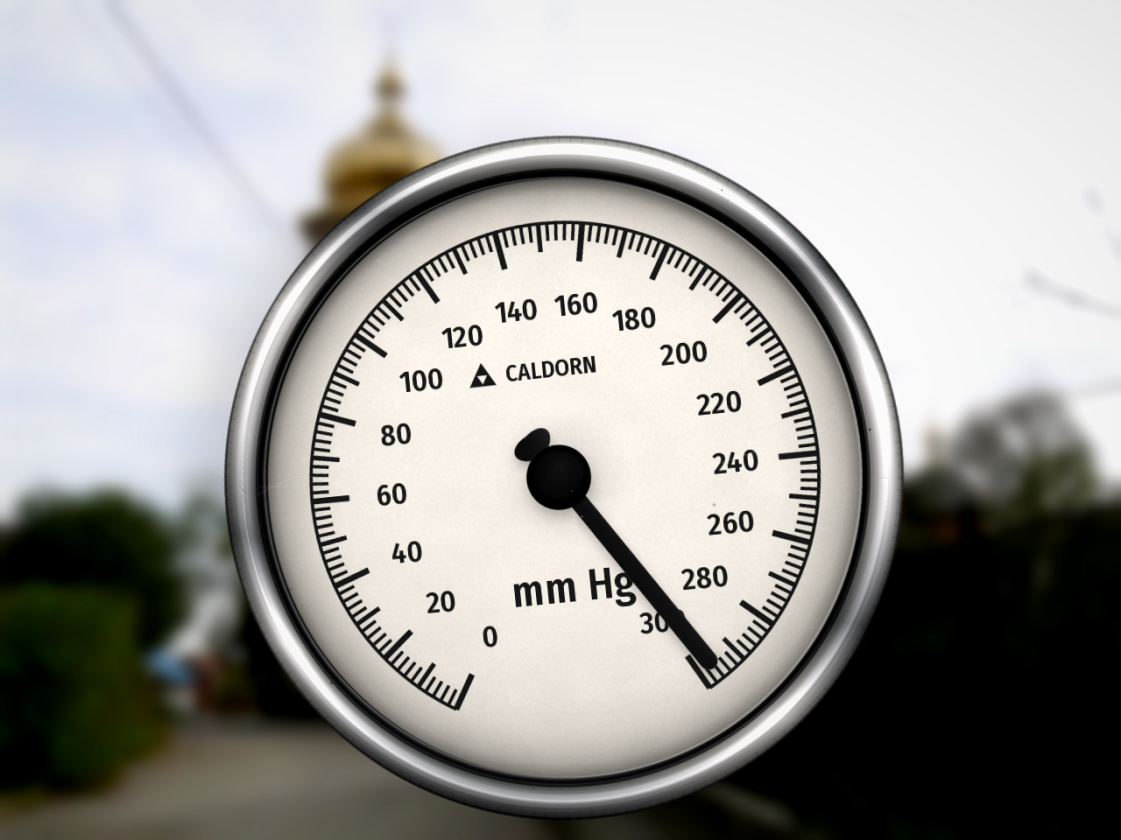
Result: **296** mmHg
